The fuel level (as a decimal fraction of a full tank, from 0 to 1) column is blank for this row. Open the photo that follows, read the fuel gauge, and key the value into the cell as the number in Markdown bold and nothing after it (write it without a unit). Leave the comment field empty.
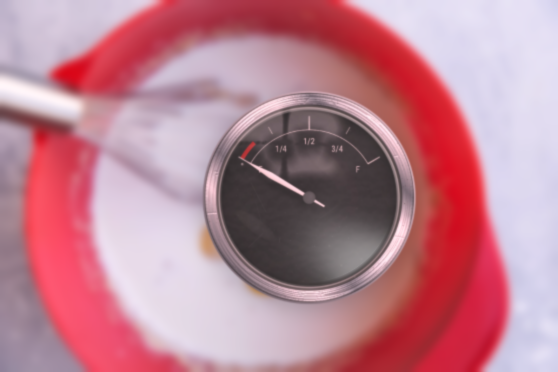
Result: **0**
